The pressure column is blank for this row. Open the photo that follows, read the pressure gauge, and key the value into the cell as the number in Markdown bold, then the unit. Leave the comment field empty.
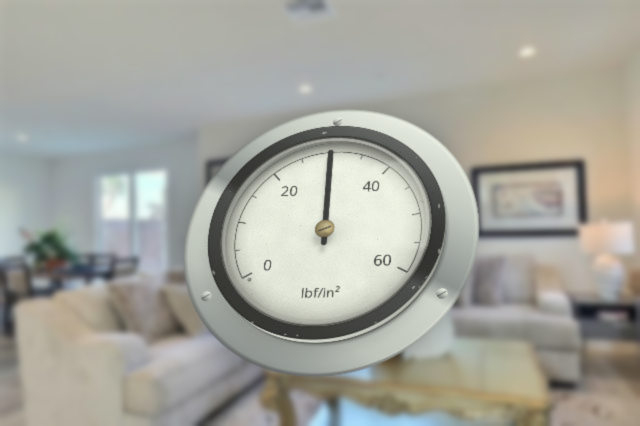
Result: **30** psi
